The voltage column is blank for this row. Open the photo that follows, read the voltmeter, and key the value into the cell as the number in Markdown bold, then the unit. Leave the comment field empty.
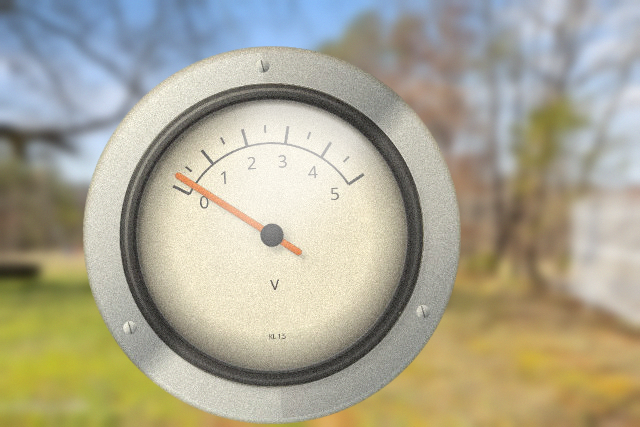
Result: **0.25** V
